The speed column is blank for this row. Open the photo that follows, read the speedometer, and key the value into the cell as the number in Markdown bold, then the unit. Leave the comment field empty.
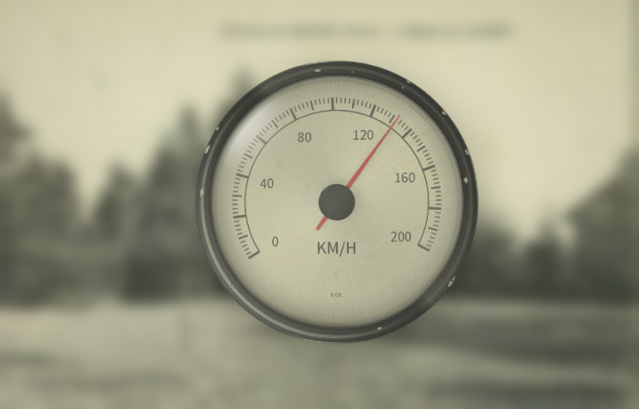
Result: **132** km/h
